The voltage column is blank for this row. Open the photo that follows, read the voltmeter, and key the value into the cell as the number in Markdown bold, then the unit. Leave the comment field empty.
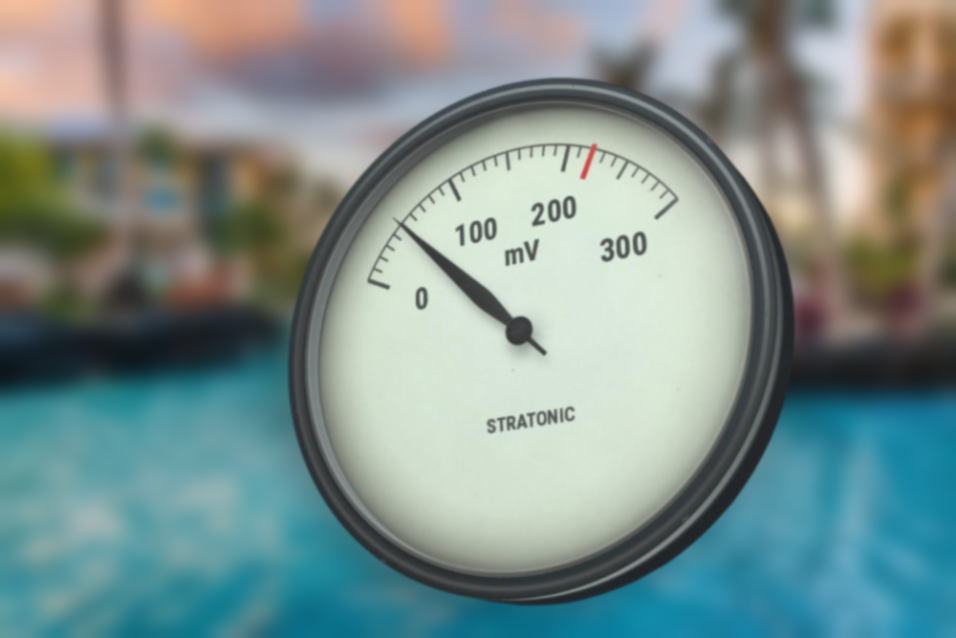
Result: **50** mV
